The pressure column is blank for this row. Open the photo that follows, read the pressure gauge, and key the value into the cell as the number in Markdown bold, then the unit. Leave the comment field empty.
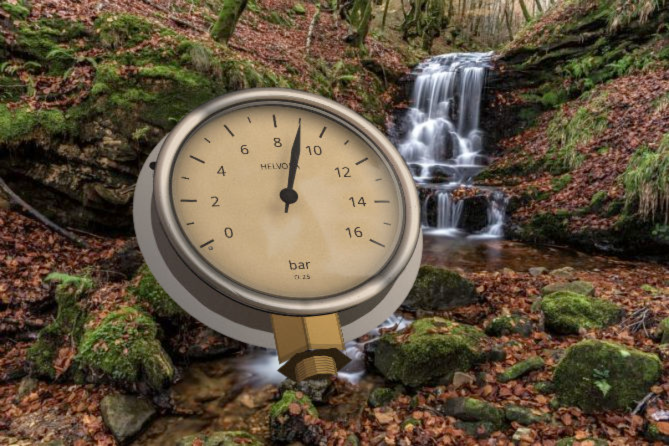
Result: **9** bar
